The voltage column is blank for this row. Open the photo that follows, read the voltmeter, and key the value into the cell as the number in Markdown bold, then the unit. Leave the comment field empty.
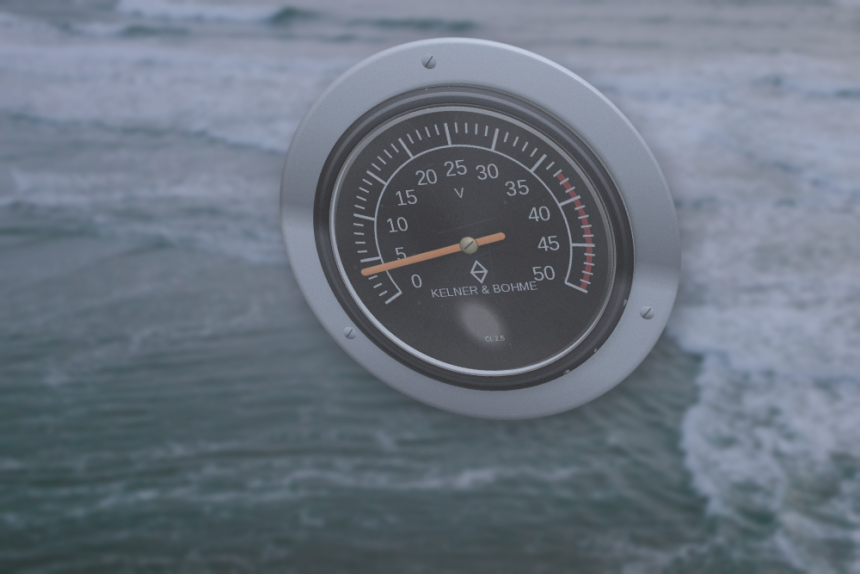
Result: **4** V
